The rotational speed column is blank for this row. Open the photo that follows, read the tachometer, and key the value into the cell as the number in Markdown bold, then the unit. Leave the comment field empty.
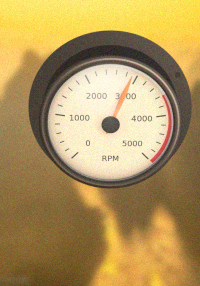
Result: **2900** rpm
